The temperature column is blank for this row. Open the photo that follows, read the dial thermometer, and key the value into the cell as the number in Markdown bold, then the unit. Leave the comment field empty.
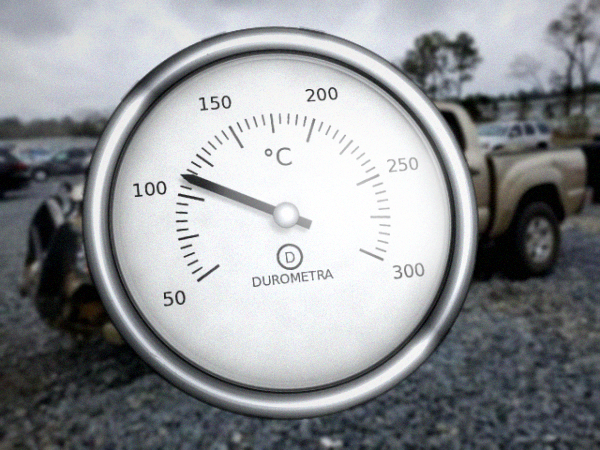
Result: **110** °C
